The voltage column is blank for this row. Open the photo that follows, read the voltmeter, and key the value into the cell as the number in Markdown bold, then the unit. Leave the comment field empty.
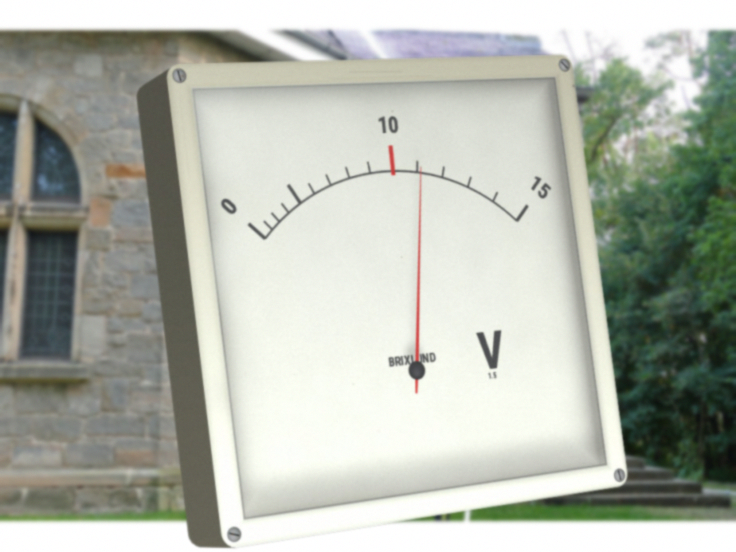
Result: **11** V
